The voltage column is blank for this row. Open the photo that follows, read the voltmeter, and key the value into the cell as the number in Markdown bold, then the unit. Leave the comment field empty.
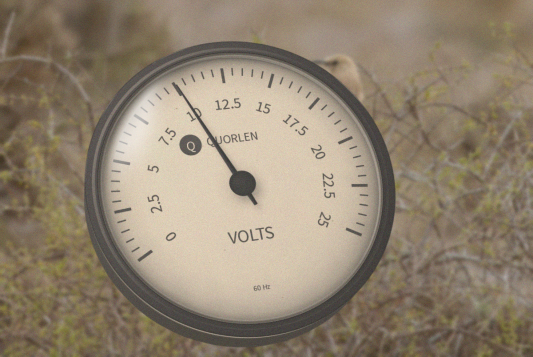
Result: **10** V
